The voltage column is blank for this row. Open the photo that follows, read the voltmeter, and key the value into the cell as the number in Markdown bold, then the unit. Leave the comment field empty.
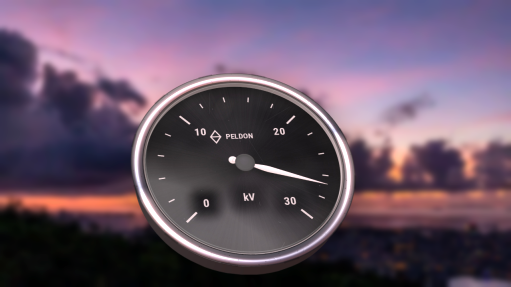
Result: **27** kV
